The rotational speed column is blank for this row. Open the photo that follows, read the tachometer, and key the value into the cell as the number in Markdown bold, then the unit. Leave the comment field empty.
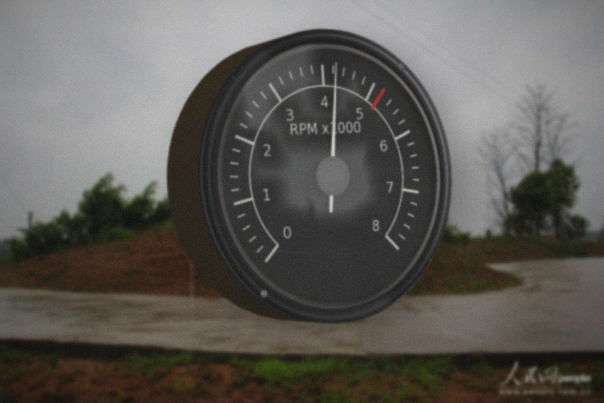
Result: **4200** rpm
